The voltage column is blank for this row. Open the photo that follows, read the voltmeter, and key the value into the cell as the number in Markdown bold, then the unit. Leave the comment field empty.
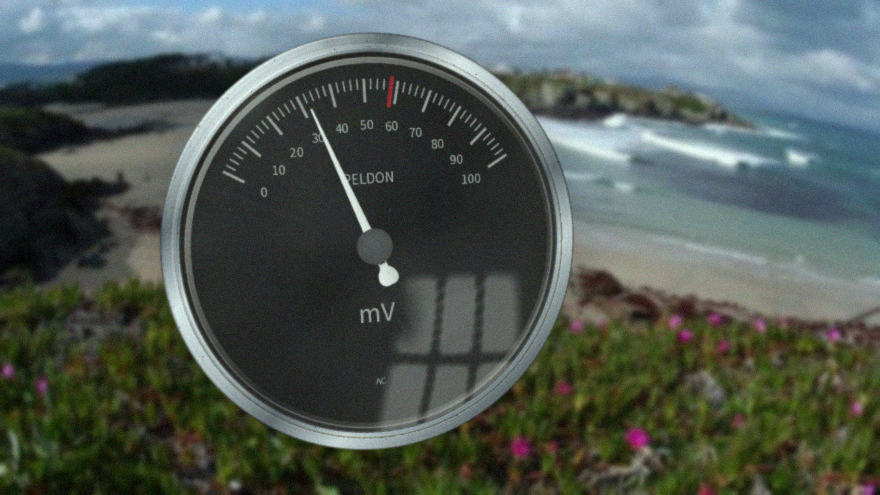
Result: **32** mV
